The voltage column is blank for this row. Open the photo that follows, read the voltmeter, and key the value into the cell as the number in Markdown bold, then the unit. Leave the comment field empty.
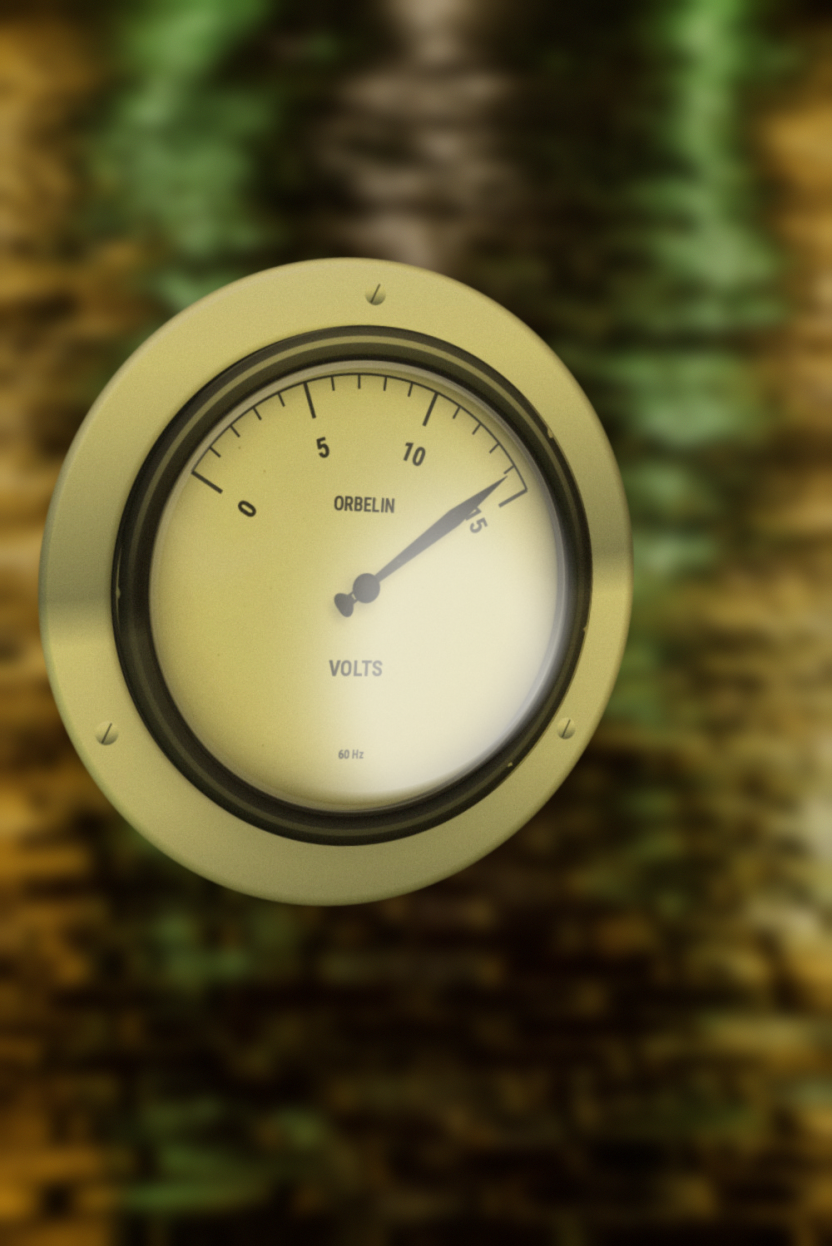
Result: **14** V
